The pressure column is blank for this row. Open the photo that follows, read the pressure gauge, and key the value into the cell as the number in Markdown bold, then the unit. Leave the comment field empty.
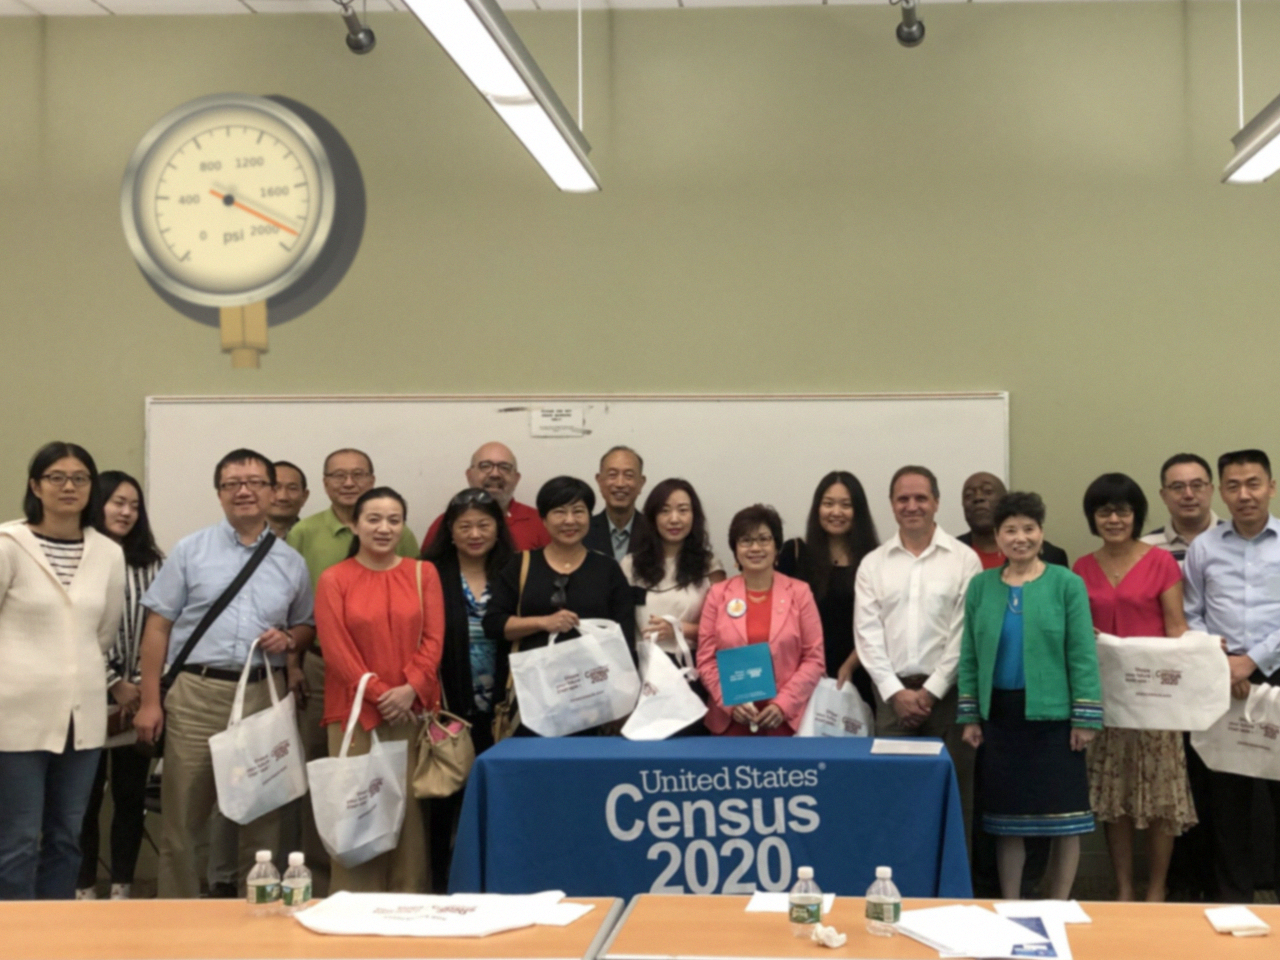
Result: **1900** psi
